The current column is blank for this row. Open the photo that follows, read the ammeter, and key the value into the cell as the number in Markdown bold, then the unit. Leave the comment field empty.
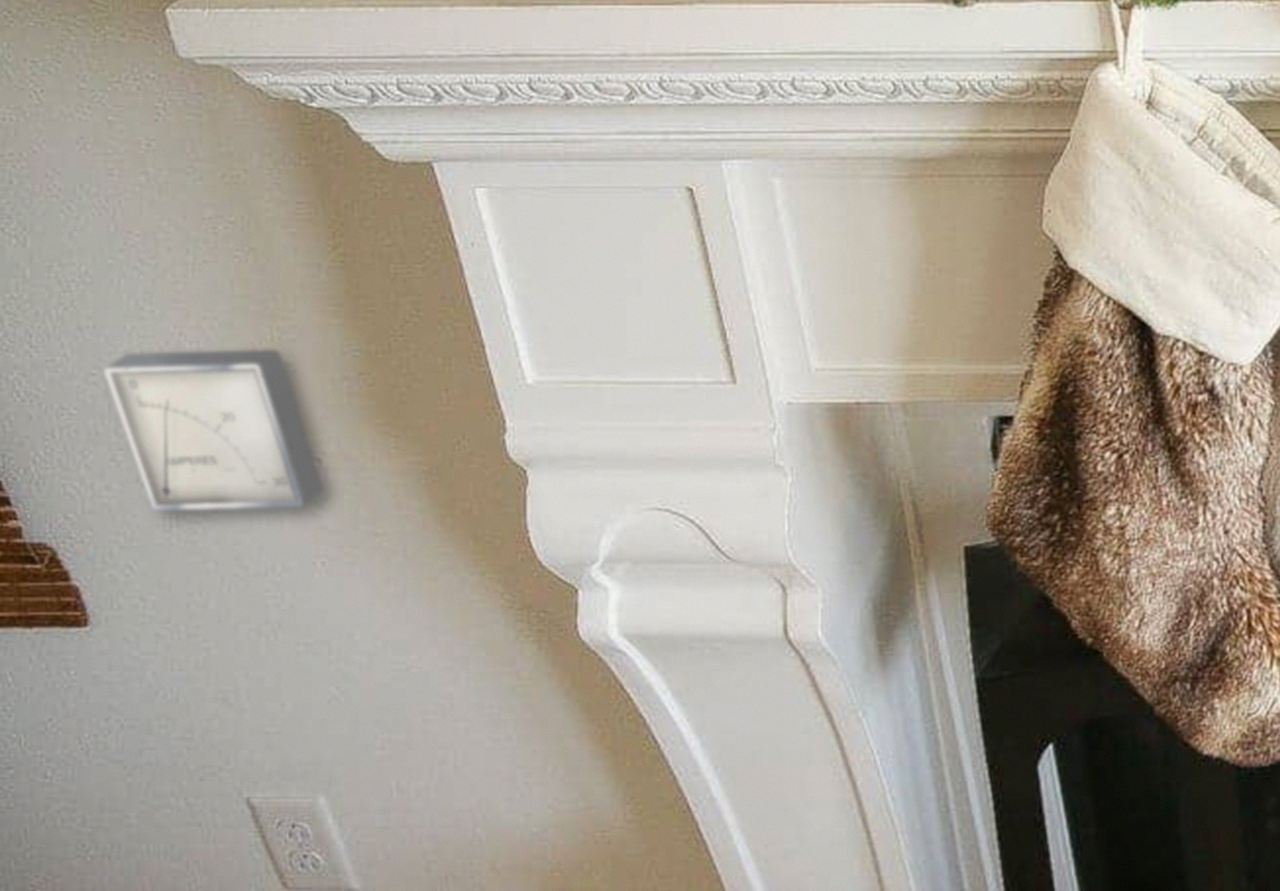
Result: **10** A
